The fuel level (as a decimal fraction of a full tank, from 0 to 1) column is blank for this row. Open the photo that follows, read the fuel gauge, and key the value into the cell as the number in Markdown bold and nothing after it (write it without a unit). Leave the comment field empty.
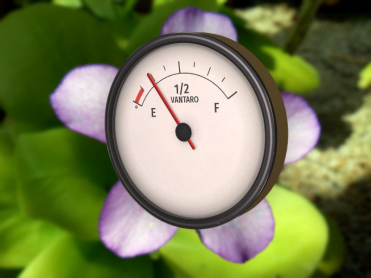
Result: **0.25**
